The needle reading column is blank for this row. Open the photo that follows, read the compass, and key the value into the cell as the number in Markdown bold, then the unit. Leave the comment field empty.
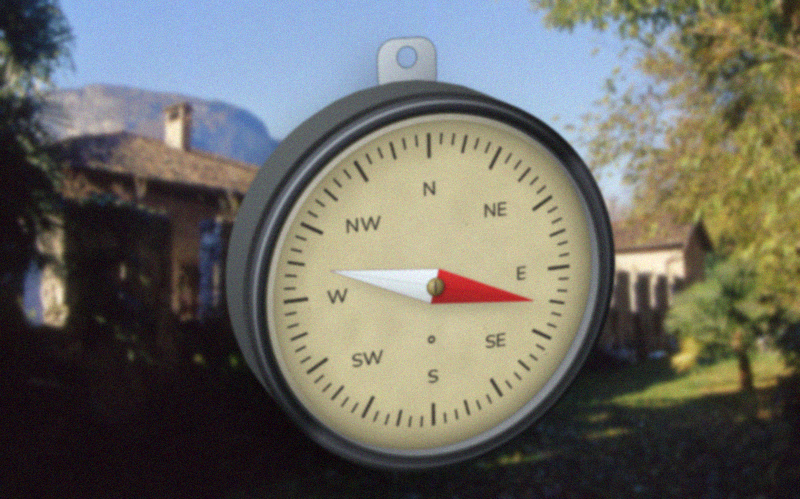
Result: **105** °
